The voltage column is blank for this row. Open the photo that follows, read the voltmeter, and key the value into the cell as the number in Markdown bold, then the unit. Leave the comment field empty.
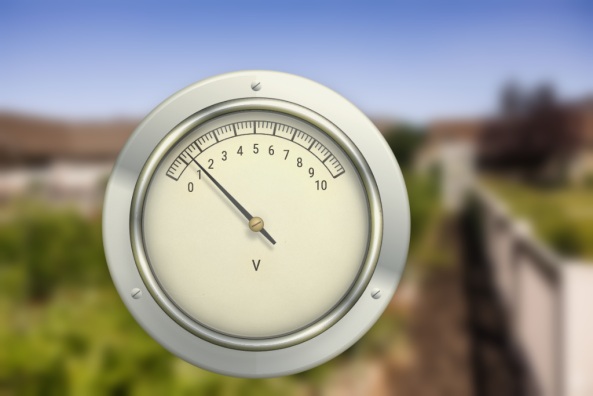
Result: **1.4** V
